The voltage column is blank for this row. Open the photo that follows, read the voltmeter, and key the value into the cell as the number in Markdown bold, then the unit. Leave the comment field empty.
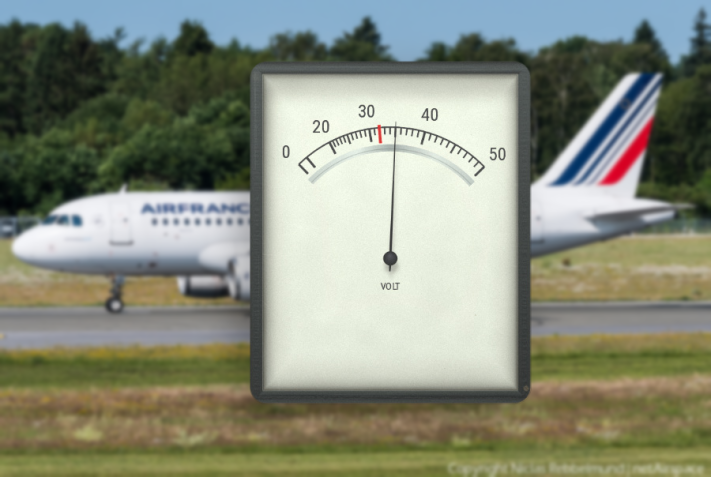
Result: **35** V
